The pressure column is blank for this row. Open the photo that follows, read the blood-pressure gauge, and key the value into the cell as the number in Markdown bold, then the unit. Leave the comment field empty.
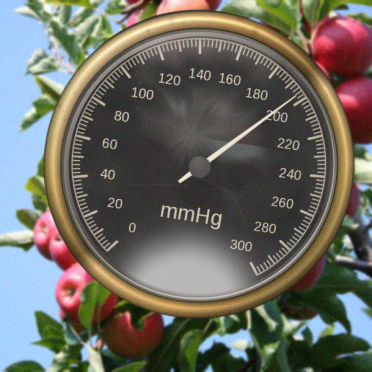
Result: **196** mmHg
